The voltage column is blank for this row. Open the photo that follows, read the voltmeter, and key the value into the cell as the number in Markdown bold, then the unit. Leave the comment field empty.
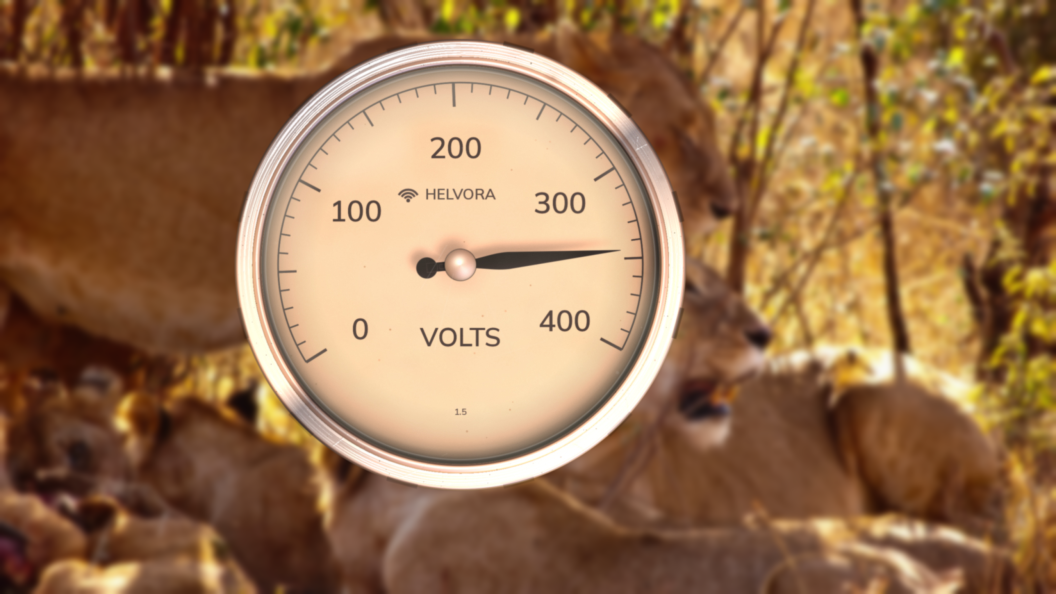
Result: **345** V
